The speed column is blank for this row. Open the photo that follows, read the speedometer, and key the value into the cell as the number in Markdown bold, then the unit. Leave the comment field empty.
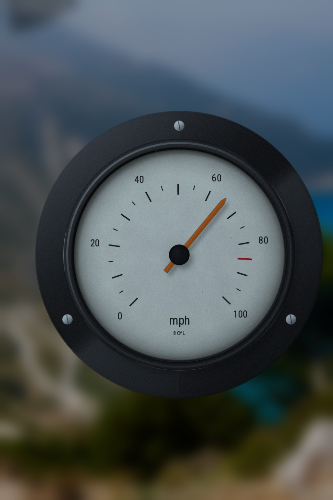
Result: **65** mph
